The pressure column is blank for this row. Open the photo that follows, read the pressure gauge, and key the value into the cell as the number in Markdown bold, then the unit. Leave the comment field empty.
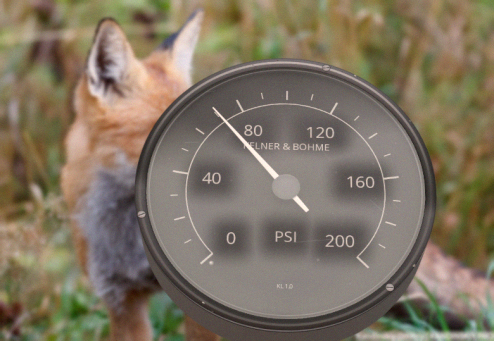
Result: **70** psi
